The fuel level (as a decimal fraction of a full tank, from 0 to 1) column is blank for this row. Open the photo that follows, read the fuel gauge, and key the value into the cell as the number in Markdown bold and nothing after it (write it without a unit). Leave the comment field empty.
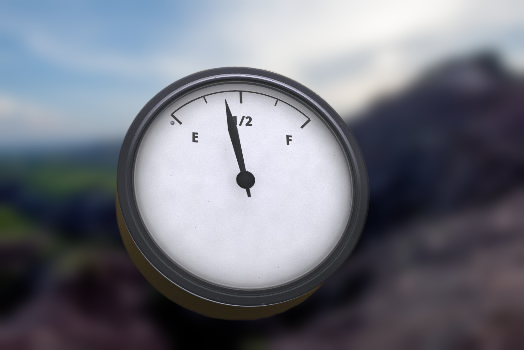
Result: **0.375**
